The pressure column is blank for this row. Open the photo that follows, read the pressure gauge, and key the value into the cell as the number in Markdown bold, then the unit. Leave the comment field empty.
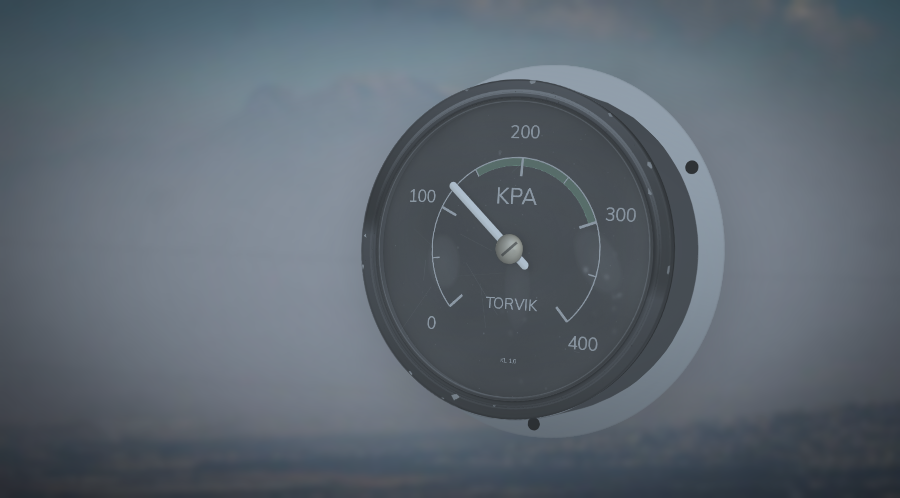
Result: **125** kPa
